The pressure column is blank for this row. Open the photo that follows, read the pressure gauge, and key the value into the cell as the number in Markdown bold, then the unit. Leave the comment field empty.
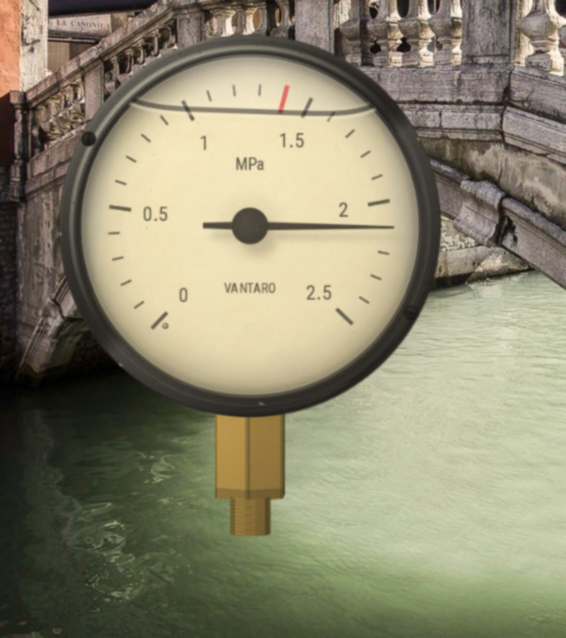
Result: **2.1** MPa
